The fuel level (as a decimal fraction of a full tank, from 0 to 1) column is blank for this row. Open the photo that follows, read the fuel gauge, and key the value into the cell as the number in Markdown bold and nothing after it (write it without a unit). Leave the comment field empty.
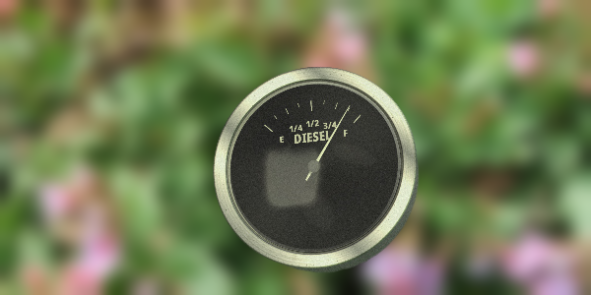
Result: **0.875**
